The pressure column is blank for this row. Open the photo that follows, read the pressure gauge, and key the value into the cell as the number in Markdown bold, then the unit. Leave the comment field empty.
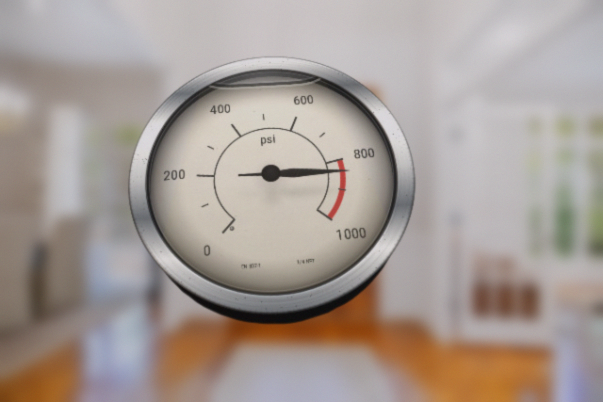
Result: **850** psi
